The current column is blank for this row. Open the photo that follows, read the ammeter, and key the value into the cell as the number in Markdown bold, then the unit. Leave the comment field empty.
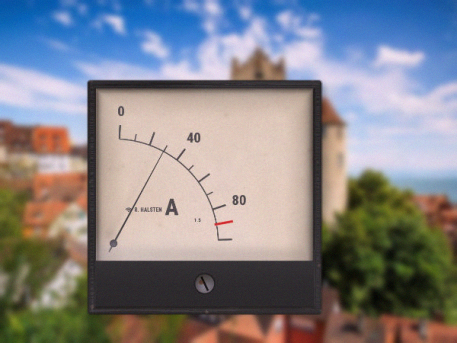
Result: **30** A
